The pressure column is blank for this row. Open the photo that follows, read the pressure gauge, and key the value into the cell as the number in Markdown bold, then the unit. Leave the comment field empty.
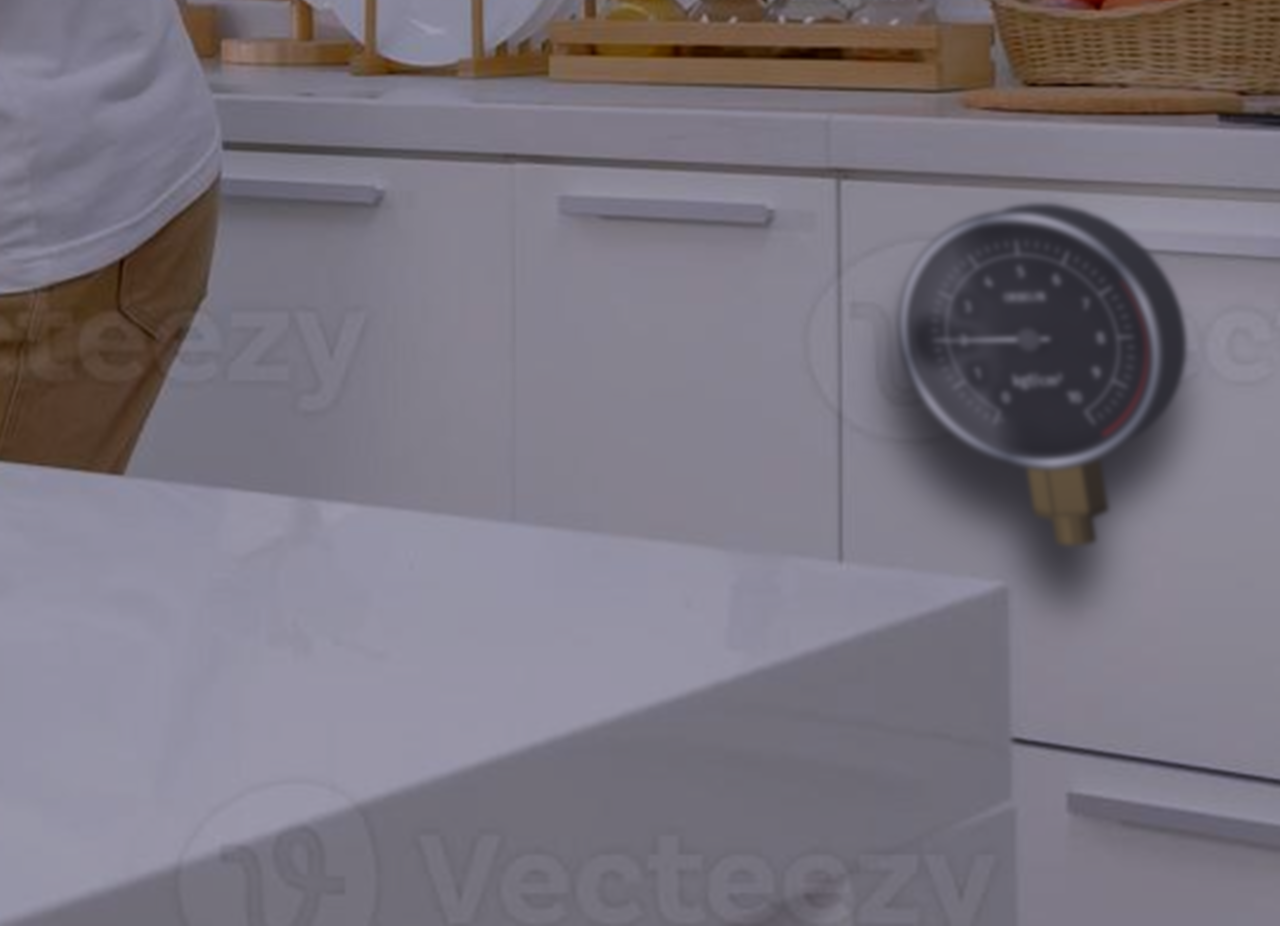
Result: **2** kg/cm²
